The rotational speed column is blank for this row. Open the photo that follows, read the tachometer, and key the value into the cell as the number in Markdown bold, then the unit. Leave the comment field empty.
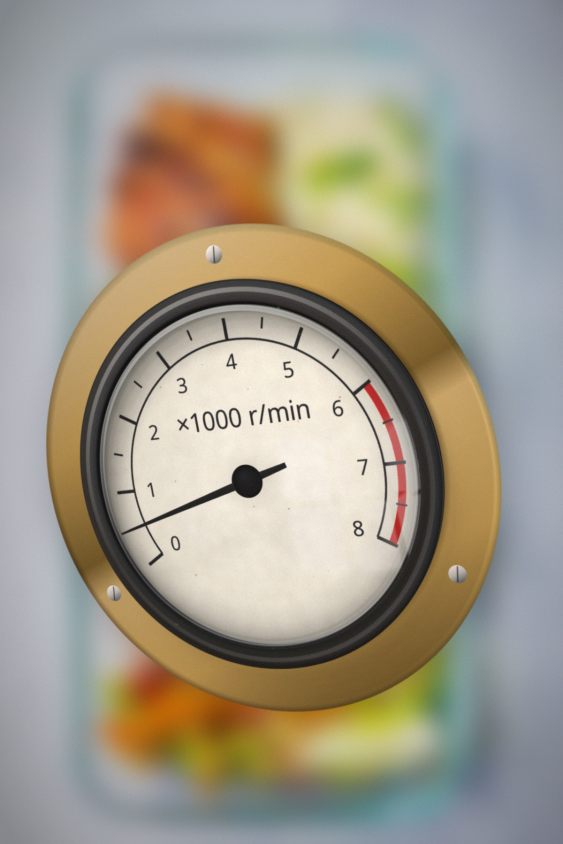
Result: **500** rpm
